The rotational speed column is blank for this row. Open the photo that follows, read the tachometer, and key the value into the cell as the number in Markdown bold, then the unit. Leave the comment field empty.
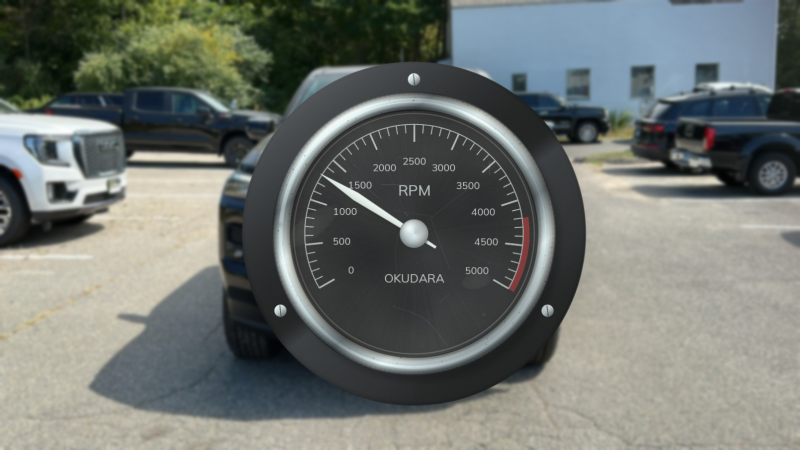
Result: **1300** rpm
